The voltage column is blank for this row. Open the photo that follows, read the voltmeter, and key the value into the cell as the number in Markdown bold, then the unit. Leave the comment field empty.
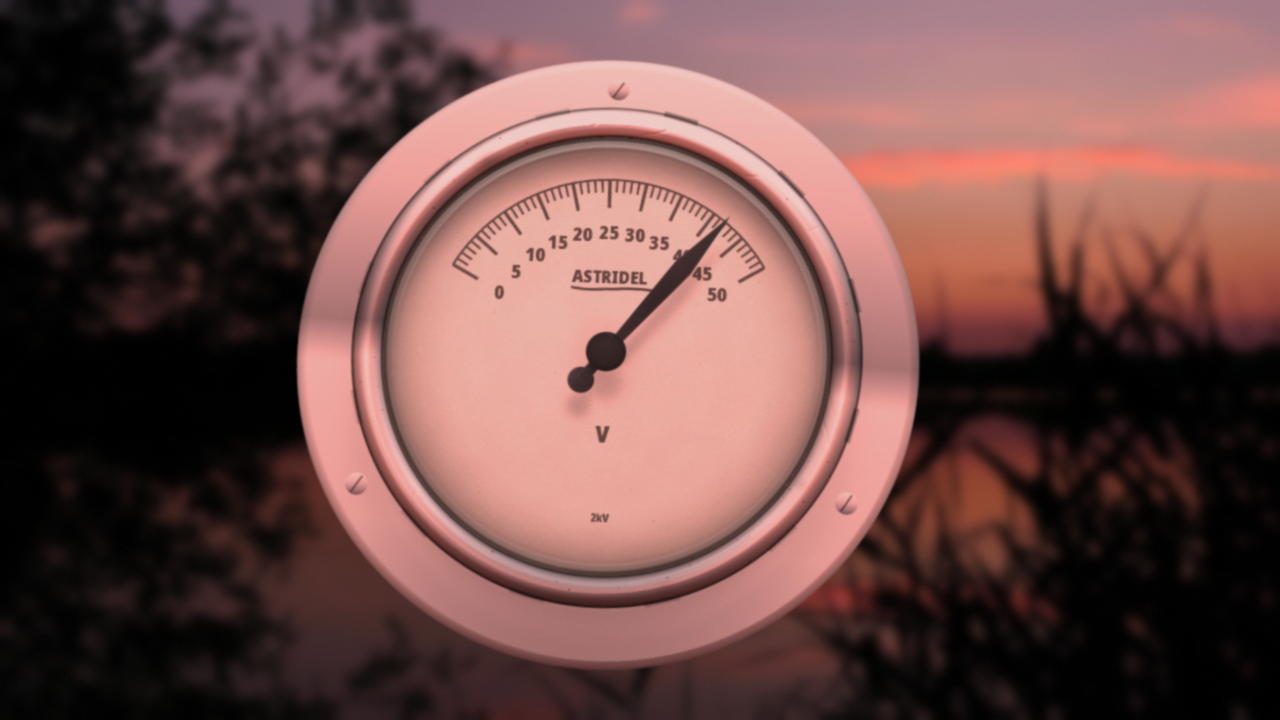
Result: **42** V
